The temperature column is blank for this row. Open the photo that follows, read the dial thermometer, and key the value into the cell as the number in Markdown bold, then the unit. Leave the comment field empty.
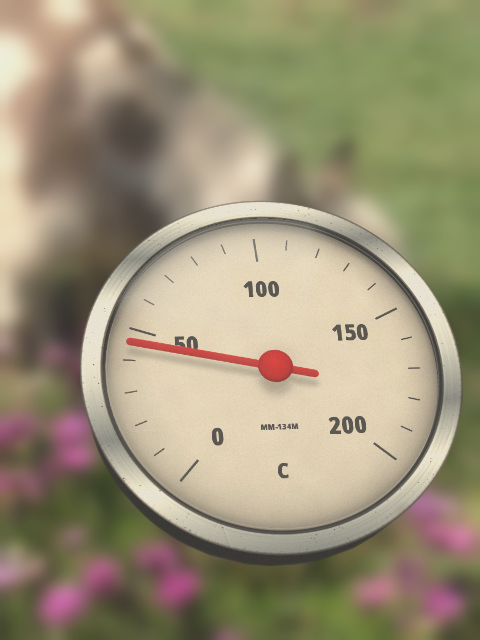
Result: **45** °C
